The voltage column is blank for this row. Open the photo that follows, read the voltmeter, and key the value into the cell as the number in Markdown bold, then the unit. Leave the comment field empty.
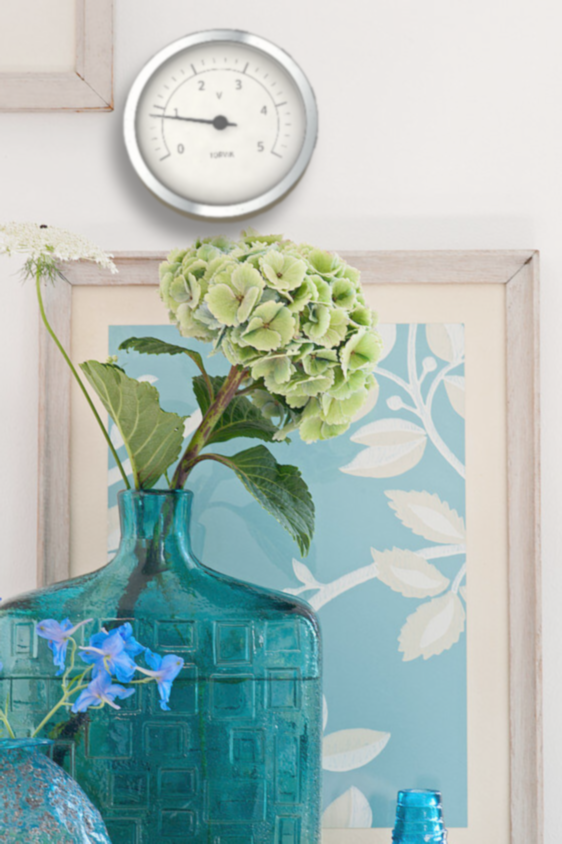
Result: **0.8** V
